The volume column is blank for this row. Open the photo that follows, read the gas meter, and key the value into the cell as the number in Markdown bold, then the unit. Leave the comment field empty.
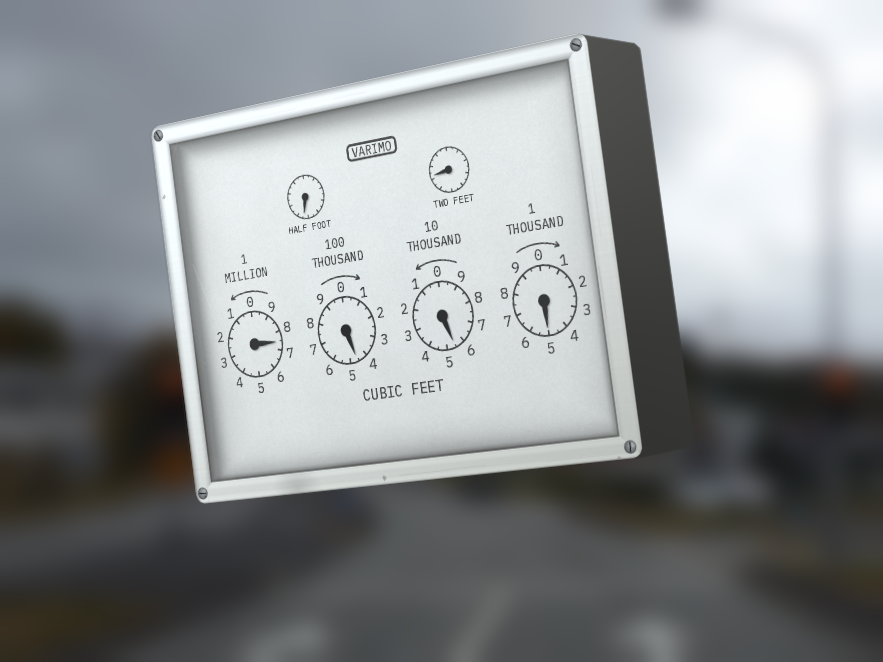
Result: **745500** ft³
